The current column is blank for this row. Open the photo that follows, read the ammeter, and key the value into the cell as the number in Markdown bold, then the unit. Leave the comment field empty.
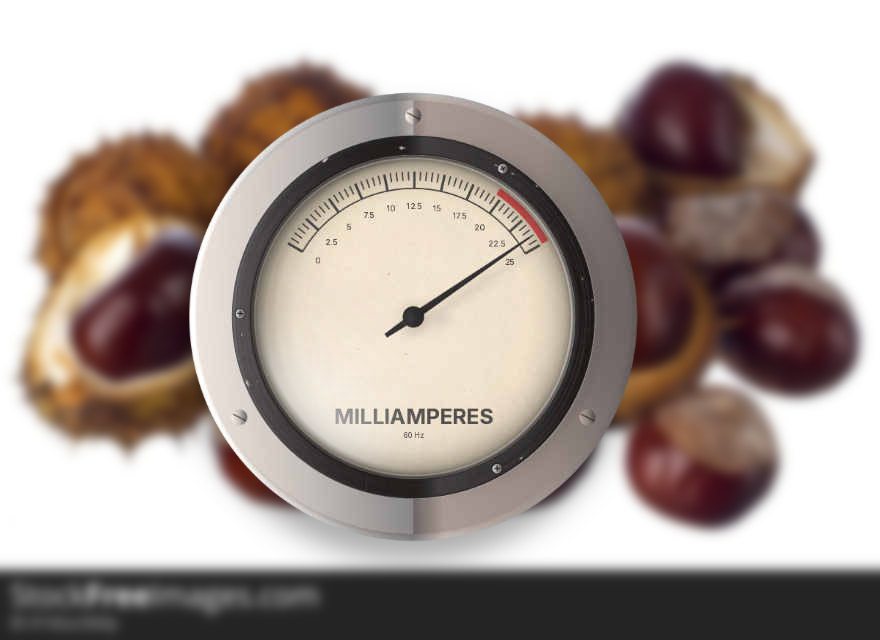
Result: **24** mA
